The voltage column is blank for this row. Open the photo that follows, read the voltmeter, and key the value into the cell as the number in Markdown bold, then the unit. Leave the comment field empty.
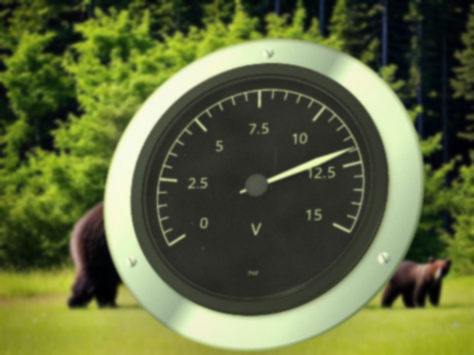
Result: **12** V
